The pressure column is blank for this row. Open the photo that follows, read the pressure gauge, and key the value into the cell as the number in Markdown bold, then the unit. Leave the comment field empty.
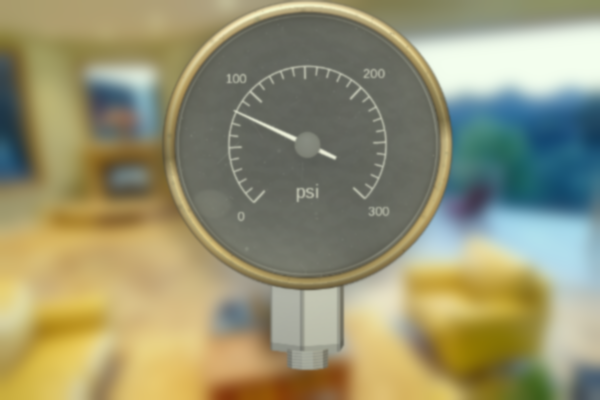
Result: **80** psi
